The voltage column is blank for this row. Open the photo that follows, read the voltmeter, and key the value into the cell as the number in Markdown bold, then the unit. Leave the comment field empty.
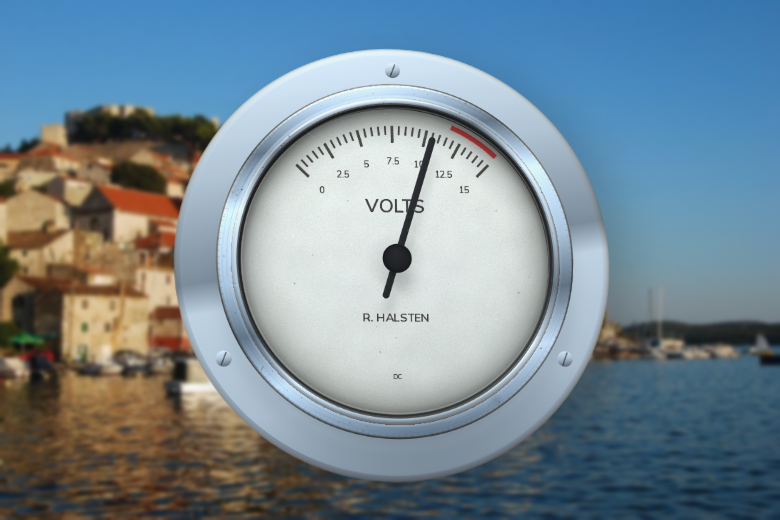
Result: **10.5** V
